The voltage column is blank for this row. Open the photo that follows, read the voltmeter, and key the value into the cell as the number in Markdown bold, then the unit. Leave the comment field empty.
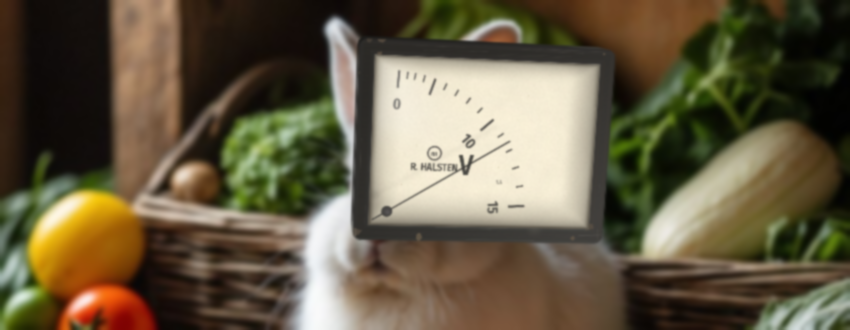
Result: **11.5** V
